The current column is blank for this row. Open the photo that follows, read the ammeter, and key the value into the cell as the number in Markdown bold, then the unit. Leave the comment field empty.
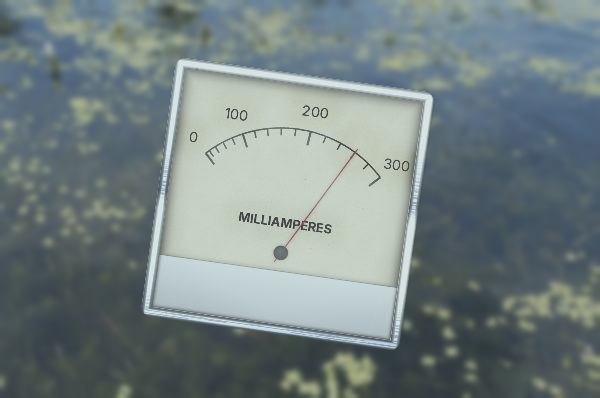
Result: **260** mA
